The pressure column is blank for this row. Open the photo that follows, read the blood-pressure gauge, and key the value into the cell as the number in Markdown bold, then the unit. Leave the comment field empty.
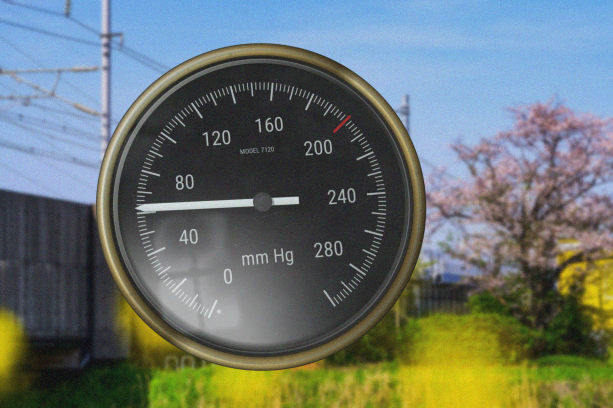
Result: **62** mmHg
